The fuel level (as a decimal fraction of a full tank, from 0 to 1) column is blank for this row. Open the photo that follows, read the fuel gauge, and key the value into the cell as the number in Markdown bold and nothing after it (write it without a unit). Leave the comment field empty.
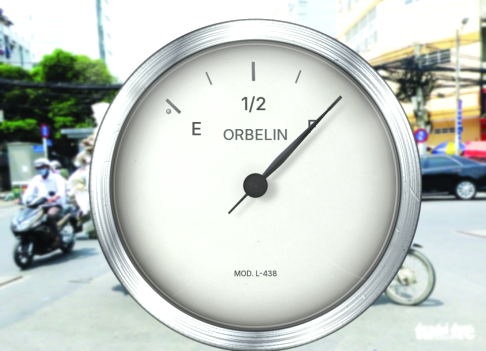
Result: **1**
